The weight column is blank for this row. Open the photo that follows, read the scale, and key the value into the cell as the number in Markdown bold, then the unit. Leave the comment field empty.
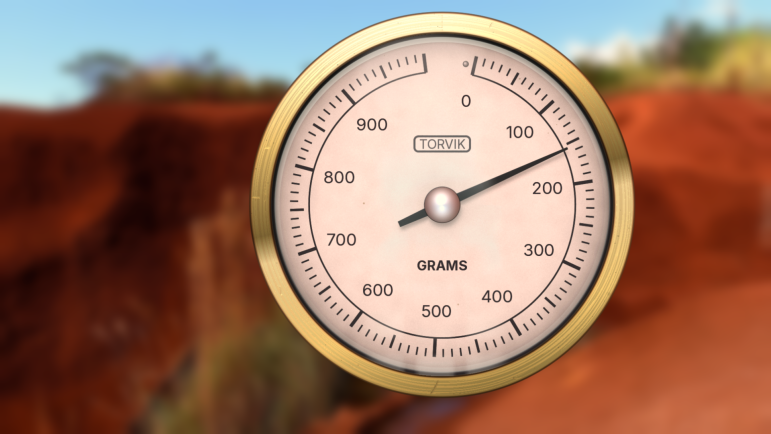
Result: **155** g
